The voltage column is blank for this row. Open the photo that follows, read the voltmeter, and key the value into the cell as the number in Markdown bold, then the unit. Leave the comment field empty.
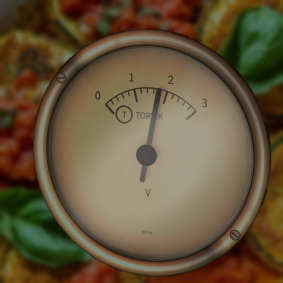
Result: **1.8** V
